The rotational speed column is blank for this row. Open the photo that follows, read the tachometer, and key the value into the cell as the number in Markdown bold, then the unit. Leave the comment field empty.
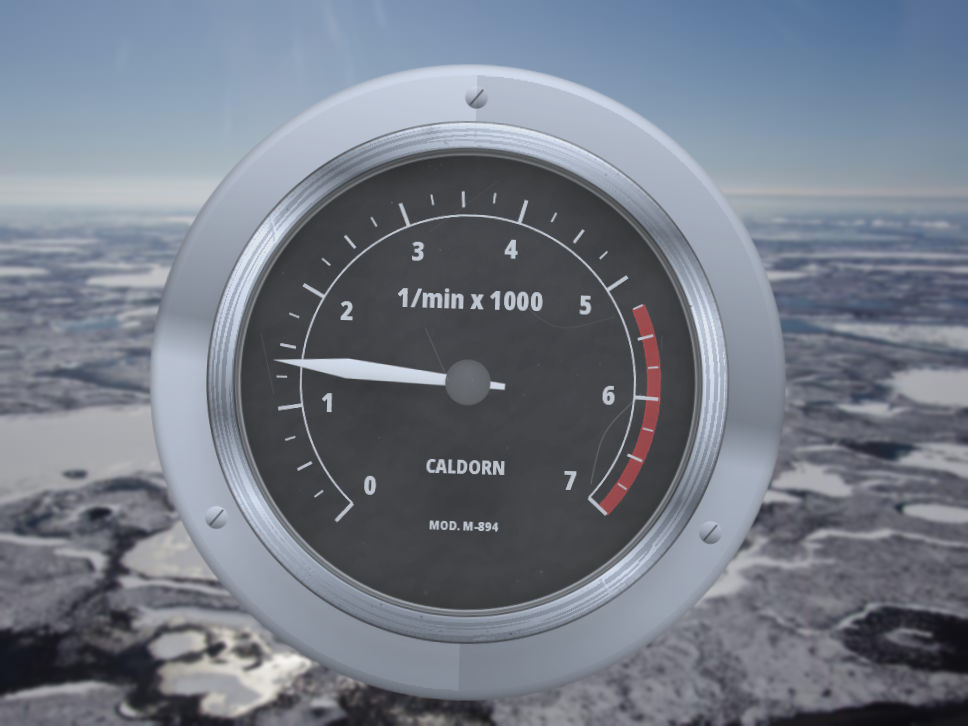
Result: **1375** rpm
